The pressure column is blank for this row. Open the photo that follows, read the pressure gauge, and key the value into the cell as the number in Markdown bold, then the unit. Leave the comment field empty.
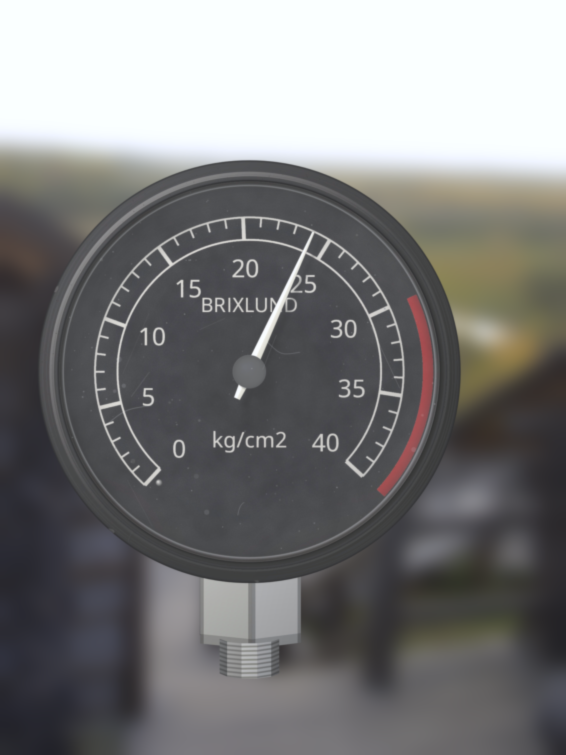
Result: **24** kg/cm²
